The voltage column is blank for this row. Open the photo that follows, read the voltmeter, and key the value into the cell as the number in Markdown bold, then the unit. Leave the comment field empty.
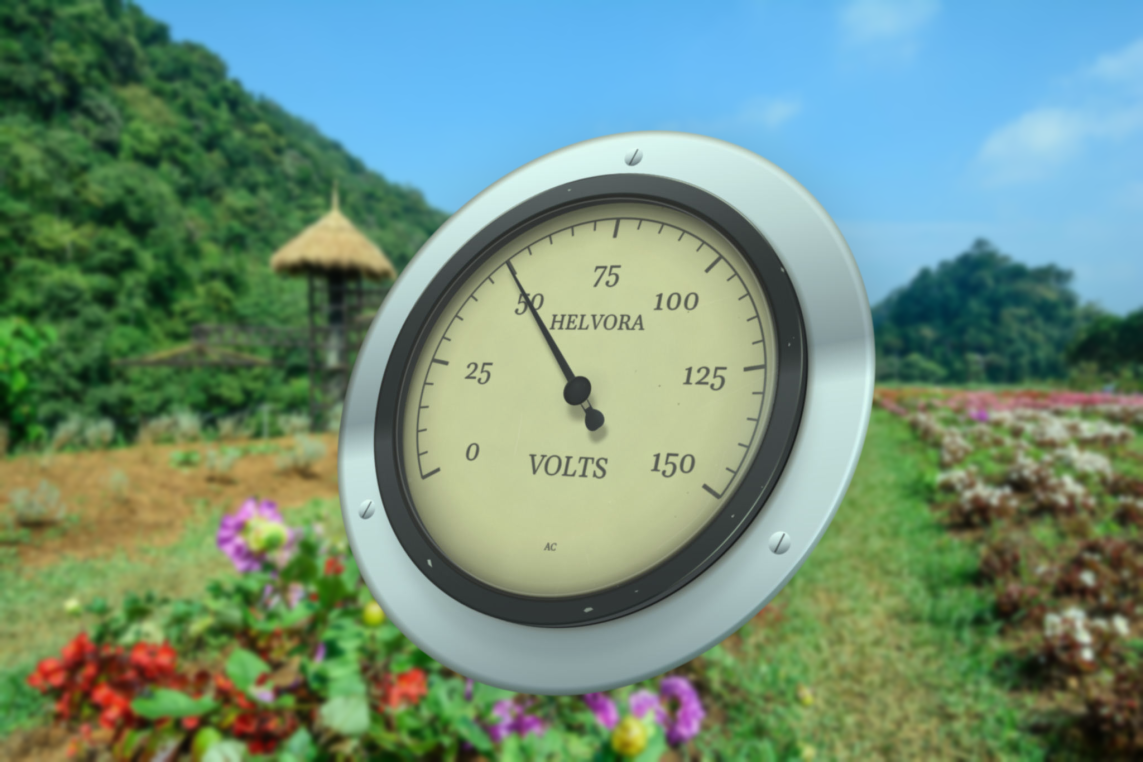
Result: **50** V
